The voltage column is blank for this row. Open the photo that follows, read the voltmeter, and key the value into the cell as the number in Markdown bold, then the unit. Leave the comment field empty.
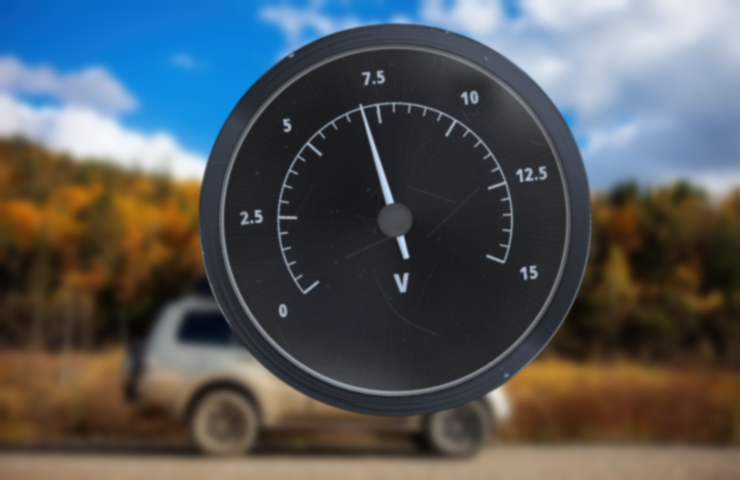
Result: **7** V
